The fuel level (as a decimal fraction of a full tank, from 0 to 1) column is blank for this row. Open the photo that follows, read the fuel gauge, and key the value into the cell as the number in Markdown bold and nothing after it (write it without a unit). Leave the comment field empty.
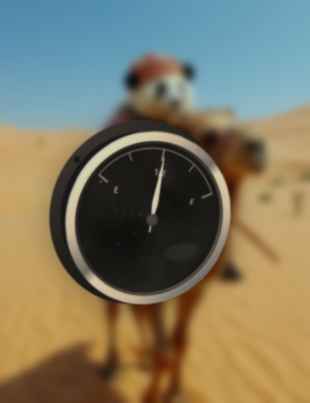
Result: **0.5**
